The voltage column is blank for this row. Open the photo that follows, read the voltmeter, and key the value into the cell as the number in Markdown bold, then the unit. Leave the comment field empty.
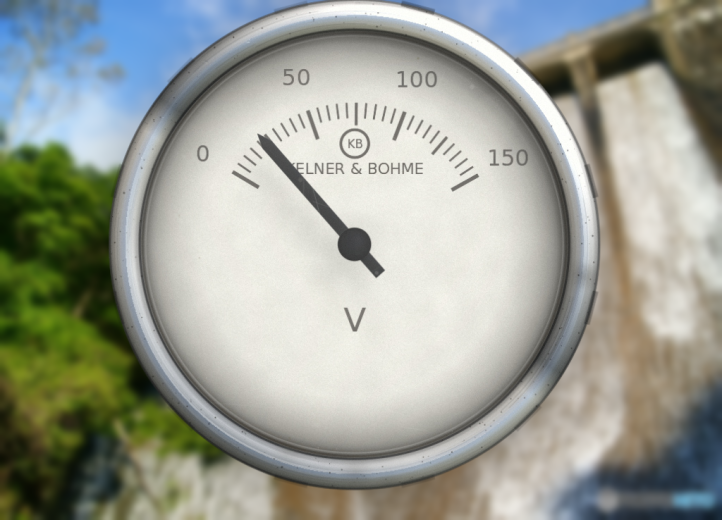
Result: **22.5** V
